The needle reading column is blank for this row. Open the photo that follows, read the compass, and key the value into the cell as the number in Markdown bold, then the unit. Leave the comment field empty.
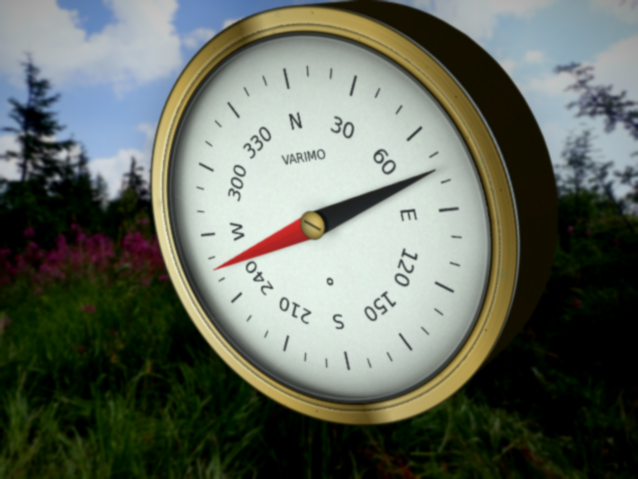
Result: **255** °
